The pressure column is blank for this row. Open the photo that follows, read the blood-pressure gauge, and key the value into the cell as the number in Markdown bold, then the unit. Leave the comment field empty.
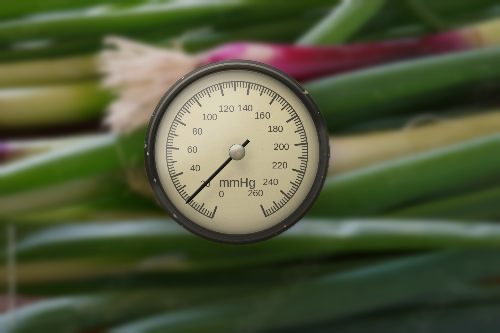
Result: **20** mmHg
